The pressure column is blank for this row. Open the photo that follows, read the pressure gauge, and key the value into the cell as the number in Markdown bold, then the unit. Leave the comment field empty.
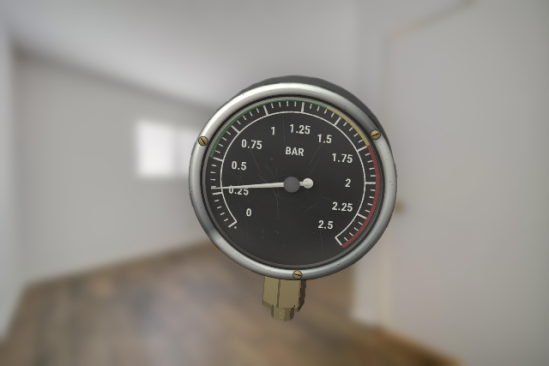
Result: **0.3** bar
